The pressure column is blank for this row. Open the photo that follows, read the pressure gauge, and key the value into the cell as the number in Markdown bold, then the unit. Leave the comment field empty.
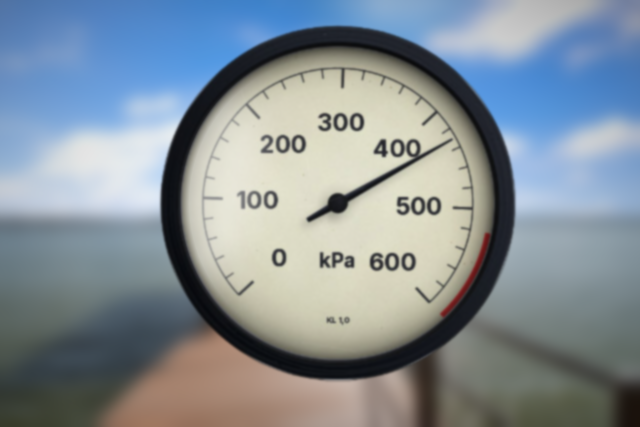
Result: **430** kPa
